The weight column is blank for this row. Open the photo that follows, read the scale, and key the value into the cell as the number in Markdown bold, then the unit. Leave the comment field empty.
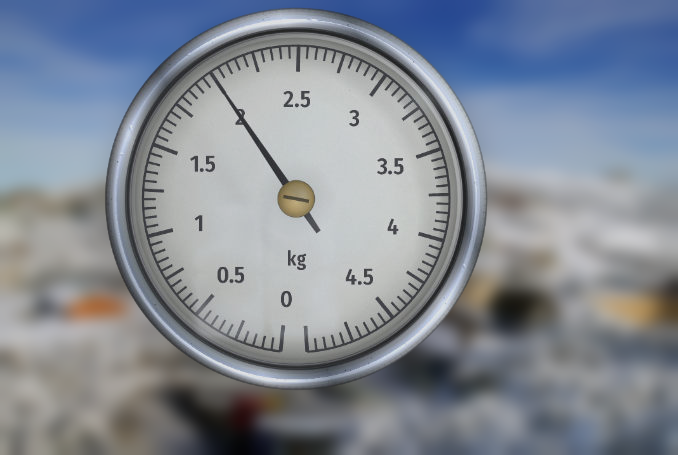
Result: **2** kg
